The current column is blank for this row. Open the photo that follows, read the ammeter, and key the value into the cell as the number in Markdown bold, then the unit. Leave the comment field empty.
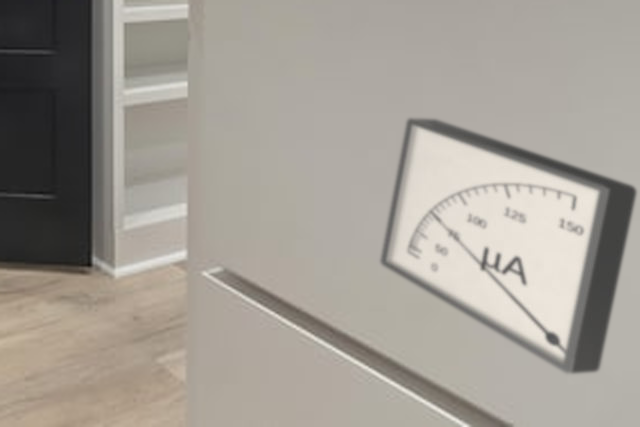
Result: **75** µA
